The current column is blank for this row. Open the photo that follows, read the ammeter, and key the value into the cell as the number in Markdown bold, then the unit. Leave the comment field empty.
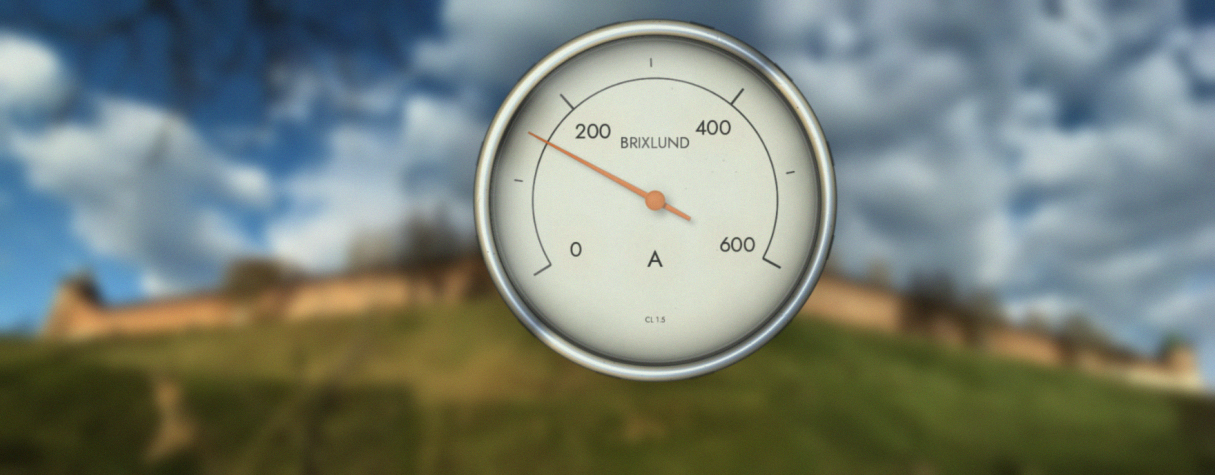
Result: **150** A
